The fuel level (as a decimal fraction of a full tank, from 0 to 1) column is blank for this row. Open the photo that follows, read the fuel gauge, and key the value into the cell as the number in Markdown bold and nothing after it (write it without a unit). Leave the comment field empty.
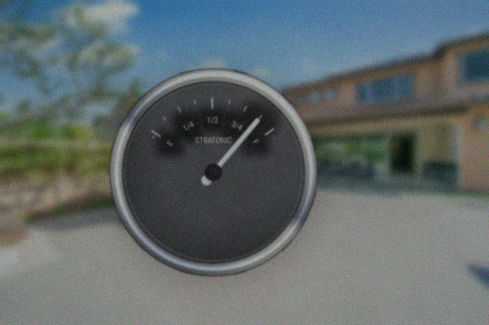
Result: **0.875**
